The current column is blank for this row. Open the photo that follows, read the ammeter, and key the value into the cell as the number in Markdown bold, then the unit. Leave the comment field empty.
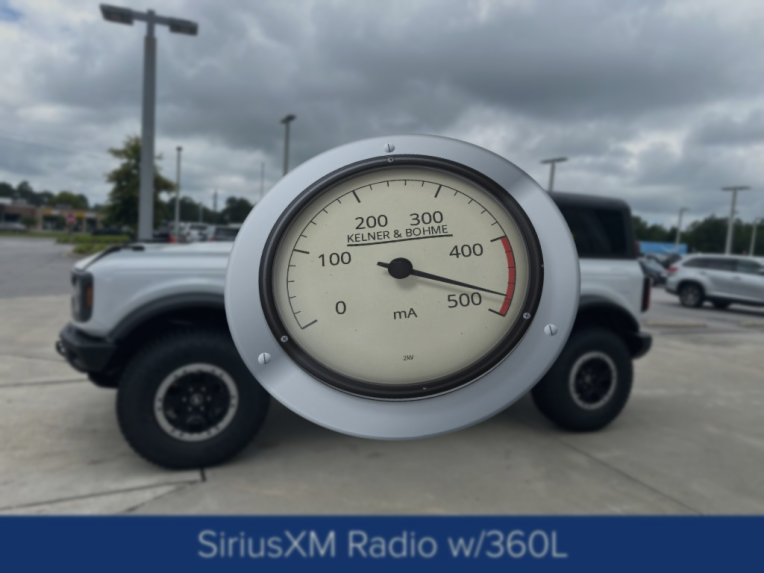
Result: **480** mA
